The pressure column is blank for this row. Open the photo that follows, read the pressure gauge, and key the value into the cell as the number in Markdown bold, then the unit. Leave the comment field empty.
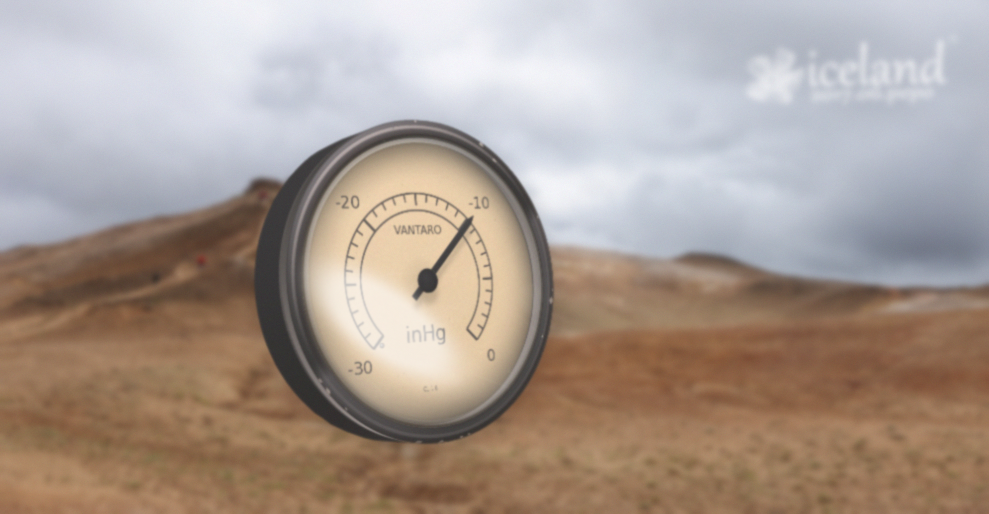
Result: **-10** inHg
